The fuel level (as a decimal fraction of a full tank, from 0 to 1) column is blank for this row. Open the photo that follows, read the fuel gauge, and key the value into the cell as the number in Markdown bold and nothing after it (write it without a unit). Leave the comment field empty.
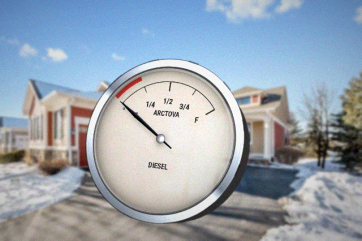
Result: **0**
